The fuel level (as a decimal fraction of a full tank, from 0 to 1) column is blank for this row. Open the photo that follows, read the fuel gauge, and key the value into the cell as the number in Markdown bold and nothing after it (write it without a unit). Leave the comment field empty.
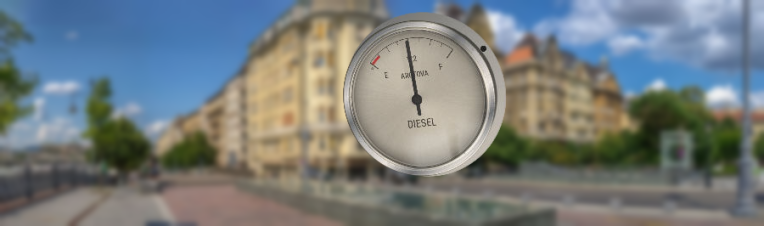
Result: **0.5**
